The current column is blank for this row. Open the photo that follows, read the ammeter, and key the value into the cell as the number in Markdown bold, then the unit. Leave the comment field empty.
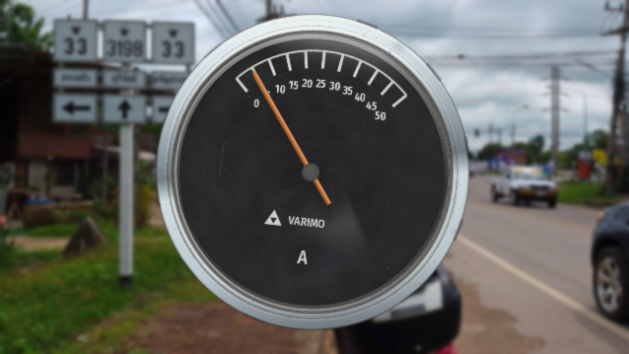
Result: **5** A
